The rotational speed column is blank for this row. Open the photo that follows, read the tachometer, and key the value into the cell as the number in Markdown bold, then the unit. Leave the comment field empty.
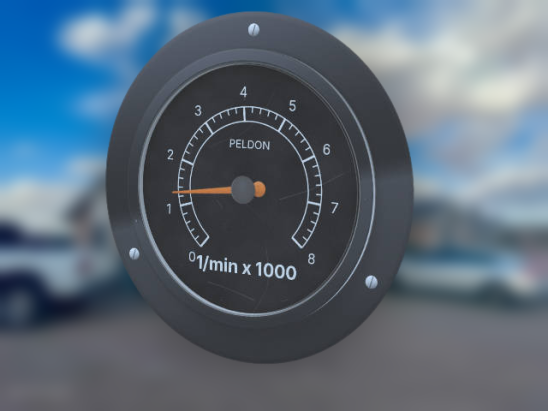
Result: **1300** rpm
